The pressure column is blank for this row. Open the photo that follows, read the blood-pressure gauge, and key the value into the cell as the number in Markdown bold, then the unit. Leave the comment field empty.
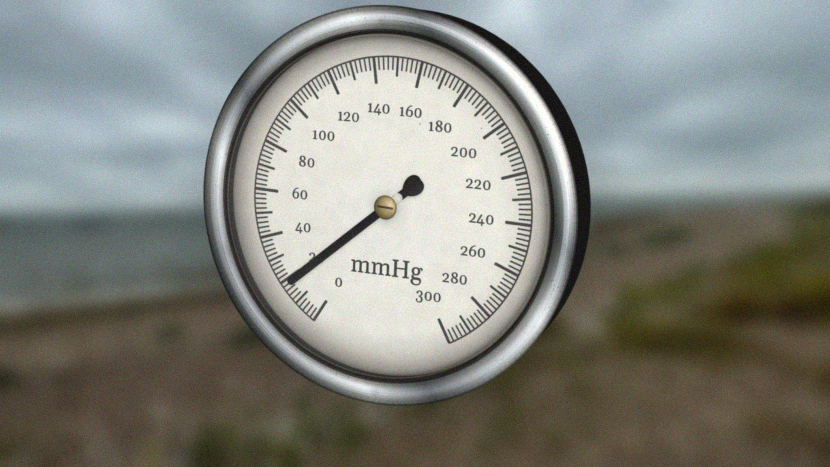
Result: **18** mmHg
